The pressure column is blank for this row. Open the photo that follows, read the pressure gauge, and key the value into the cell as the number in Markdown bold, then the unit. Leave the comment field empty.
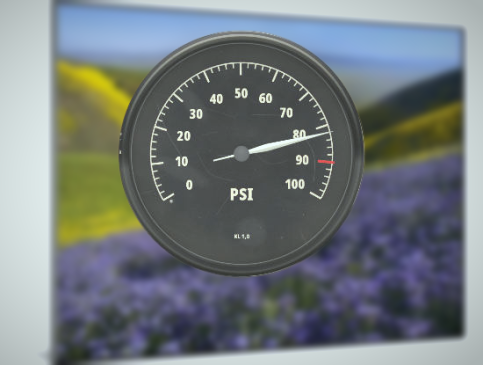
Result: **82** psi
